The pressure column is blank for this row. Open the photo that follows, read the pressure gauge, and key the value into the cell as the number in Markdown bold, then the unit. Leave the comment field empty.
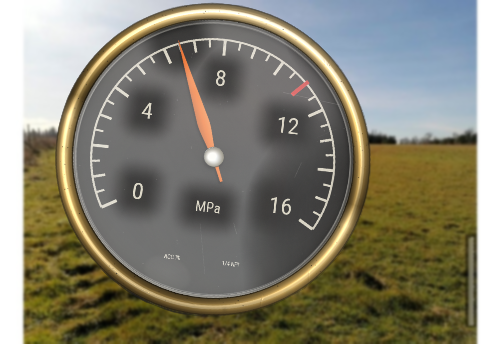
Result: **6.5** MPa
